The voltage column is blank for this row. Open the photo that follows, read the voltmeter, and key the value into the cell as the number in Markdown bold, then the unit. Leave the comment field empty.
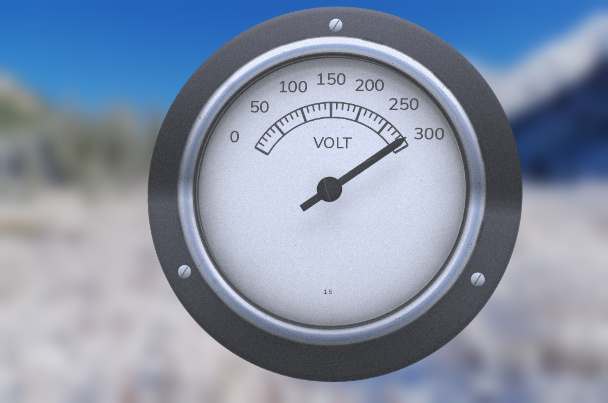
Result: **290** V
